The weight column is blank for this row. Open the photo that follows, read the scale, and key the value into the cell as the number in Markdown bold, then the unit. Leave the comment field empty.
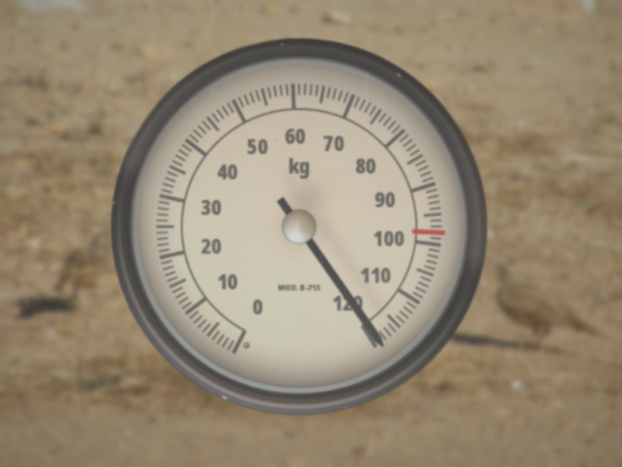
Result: **119** kg
